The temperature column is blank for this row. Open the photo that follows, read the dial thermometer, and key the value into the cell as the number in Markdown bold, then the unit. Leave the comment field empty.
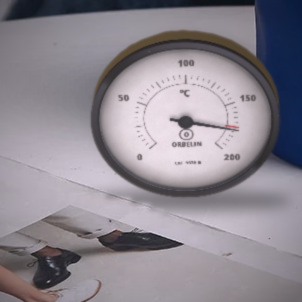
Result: **175** °C
